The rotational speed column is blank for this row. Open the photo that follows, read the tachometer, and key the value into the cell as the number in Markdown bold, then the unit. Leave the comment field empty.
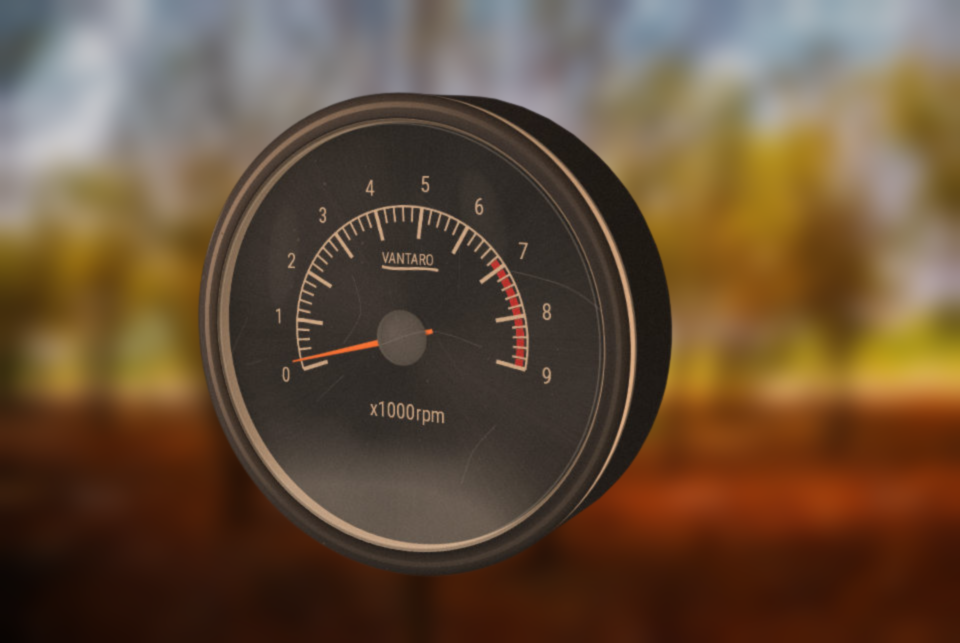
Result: **200** rpm
